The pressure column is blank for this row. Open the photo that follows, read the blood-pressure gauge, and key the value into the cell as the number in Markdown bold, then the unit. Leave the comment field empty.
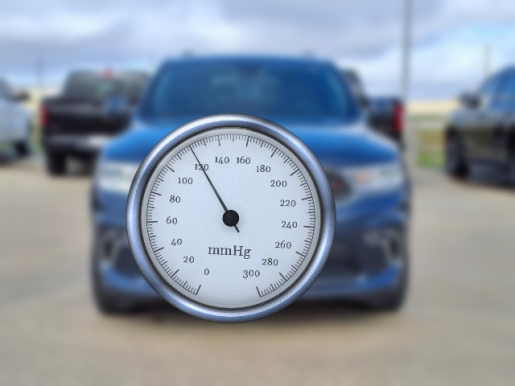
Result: **120** mmHg
